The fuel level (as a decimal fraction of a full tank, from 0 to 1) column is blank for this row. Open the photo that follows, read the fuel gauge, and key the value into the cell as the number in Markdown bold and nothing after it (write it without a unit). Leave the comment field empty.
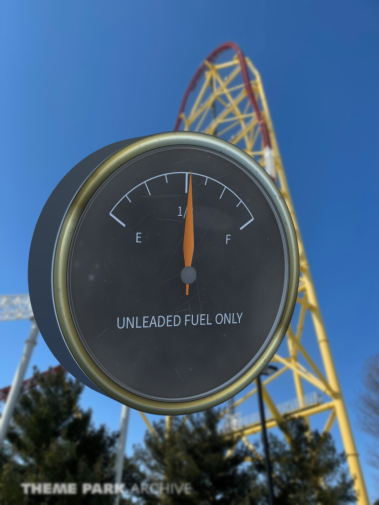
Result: **0.5**
